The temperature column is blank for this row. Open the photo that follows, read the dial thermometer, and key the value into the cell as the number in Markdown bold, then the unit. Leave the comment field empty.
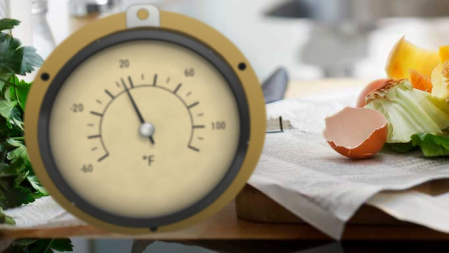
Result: **15** °F
